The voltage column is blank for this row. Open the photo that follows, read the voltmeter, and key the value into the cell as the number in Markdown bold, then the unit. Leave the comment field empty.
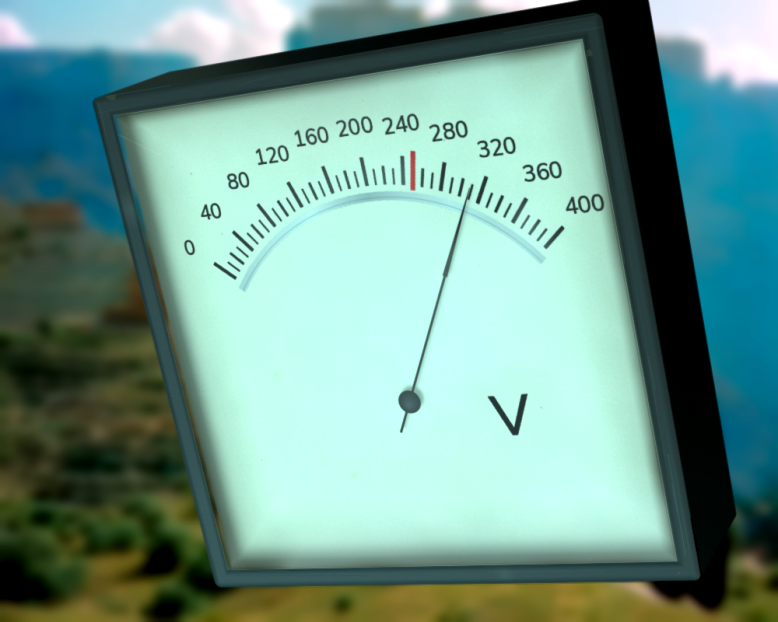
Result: **310** V
